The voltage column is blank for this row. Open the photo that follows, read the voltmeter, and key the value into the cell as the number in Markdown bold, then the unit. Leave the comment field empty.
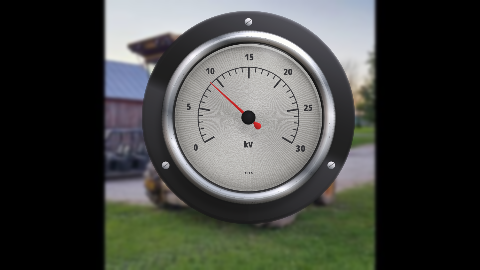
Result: **9** kV
